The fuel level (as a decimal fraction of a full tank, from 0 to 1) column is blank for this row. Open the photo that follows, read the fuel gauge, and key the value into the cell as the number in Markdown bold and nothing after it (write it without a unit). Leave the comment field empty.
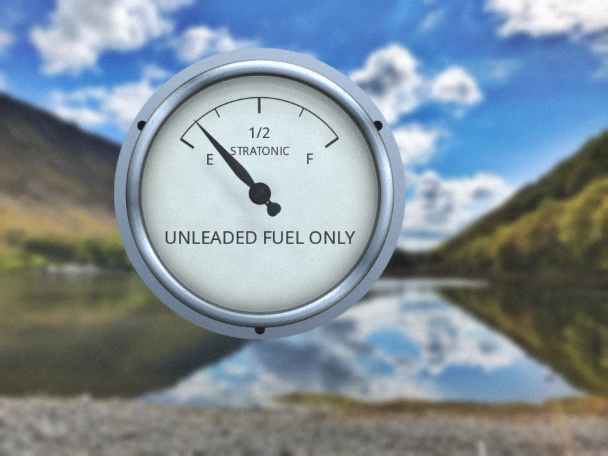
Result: **0.125**
